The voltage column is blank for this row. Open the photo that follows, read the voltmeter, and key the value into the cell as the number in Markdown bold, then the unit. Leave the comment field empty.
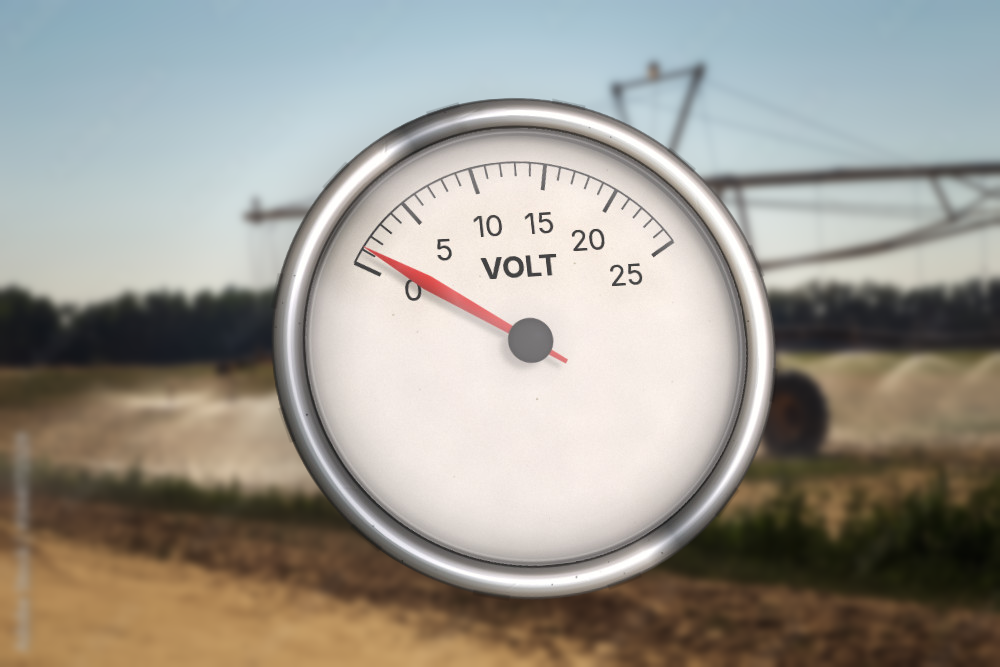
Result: **1** V
